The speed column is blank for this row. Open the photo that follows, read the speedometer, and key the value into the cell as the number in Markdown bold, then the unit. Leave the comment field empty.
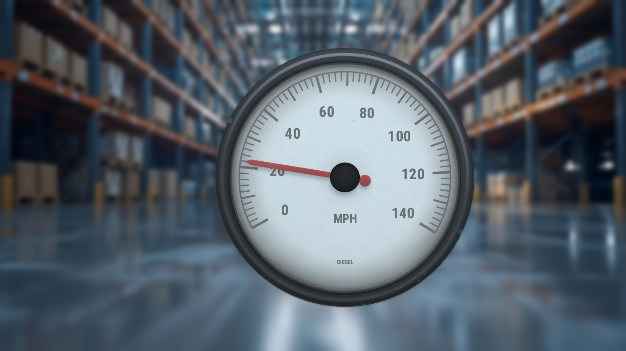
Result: **22** mph
